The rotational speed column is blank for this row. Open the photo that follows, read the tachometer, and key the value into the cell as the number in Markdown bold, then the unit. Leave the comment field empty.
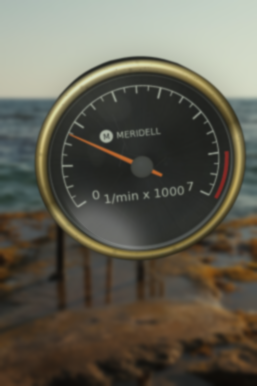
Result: **1750** rpm
